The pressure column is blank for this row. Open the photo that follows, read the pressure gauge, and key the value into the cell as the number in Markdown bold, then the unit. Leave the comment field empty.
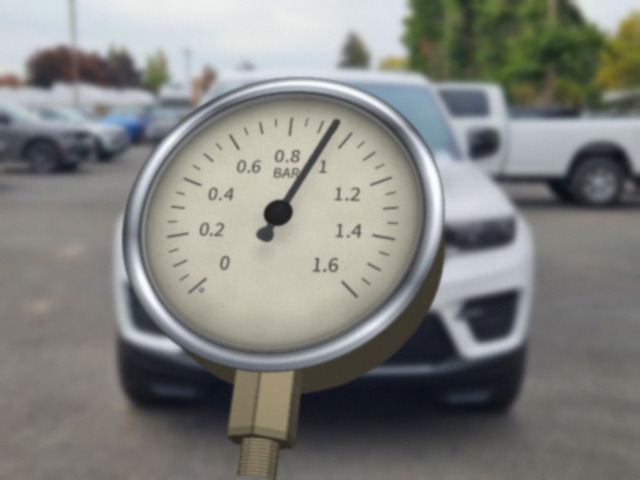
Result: **0.95** bar
